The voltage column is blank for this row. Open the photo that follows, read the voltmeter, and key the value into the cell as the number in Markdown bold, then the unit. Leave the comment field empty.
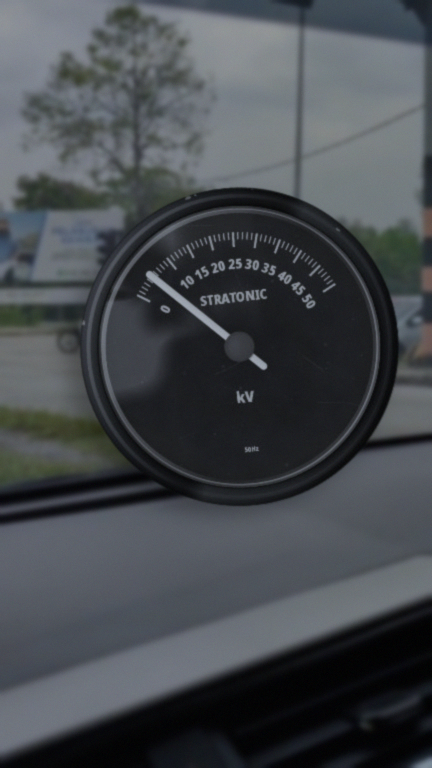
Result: **5** kV
